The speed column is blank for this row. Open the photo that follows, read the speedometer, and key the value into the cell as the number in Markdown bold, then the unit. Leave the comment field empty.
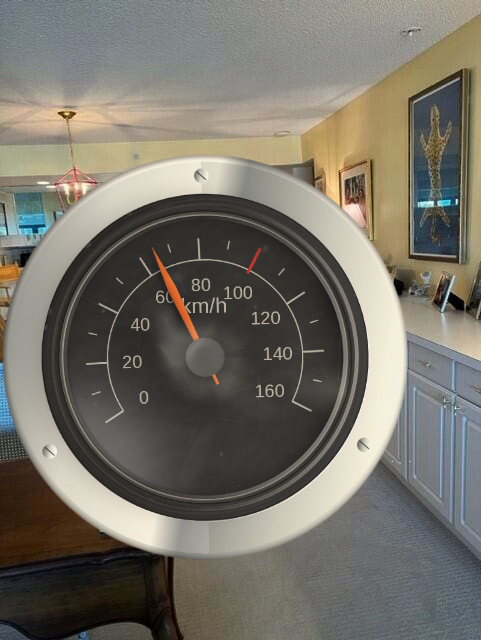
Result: **65** km/h
